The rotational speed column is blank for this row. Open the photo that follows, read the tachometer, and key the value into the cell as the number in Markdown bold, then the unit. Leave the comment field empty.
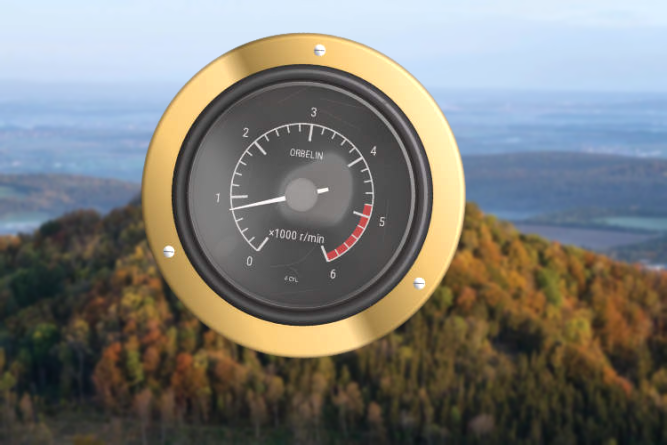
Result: **800** rpm
